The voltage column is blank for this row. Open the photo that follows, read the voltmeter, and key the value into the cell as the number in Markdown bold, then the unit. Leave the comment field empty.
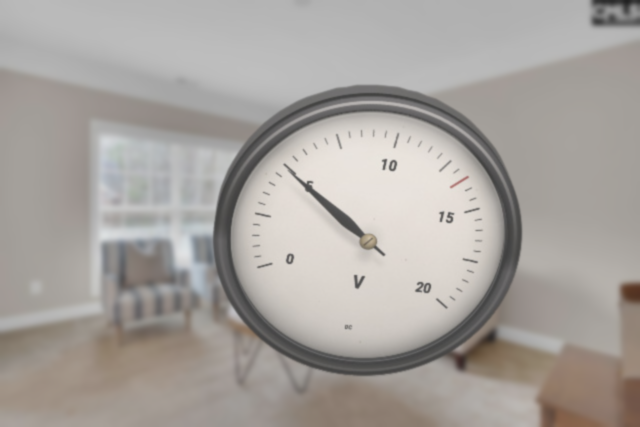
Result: **5** V
